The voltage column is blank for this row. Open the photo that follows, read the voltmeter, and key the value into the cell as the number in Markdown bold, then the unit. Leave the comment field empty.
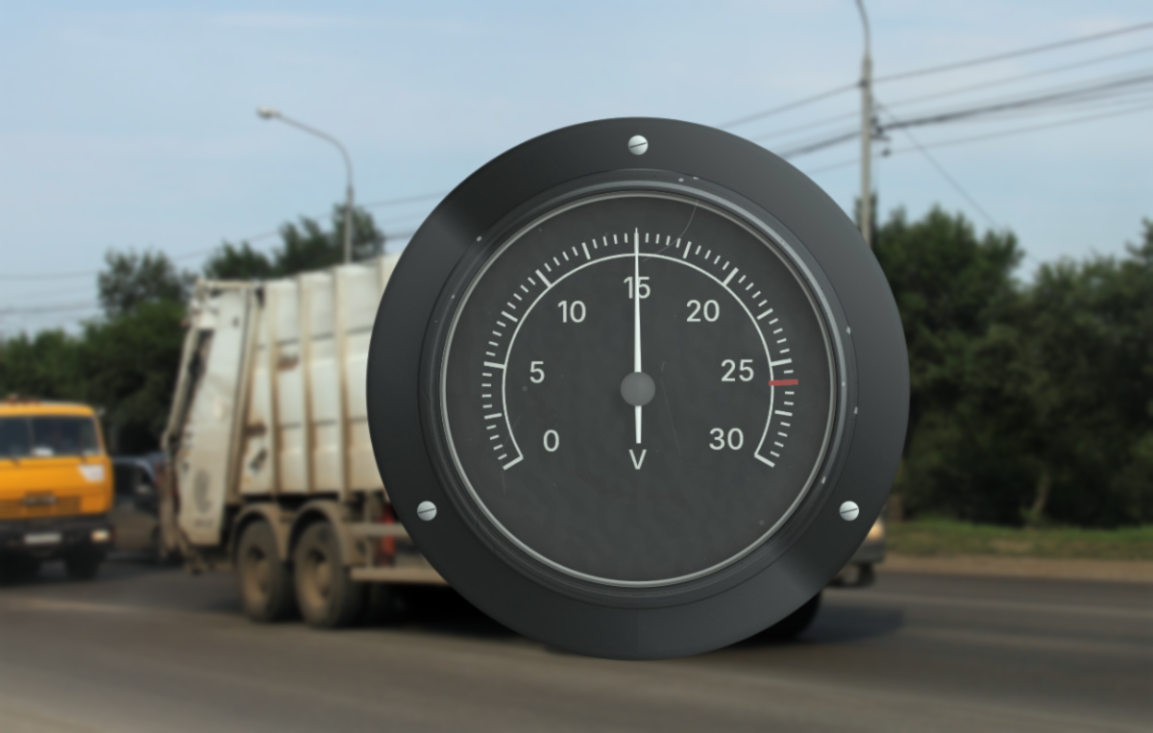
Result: **15** V
